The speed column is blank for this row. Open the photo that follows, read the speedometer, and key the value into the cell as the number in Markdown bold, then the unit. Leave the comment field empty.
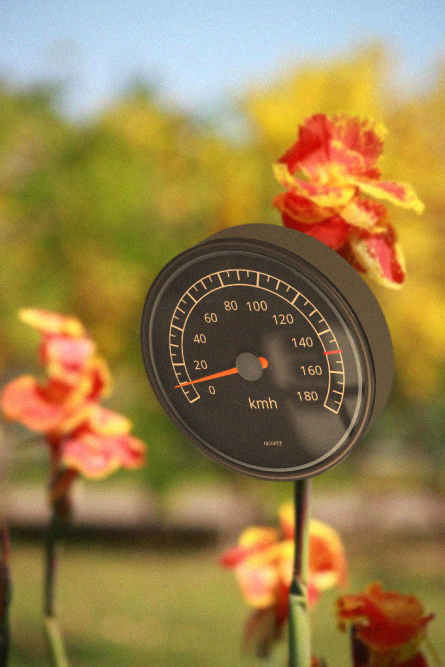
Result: **10** km/h
